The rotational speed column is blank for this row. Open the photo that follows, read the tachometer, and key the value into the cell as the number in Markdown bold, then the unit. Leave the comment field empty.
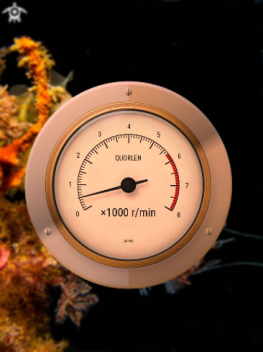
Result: **500** rpm
